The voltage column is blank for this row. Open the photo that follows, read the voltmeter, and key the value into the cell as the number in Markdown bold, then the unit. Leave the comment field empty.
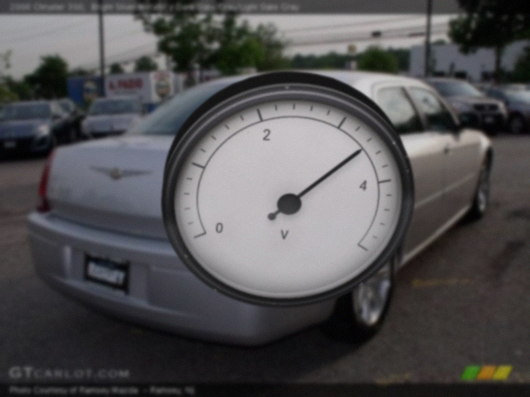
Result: **3.4** V
